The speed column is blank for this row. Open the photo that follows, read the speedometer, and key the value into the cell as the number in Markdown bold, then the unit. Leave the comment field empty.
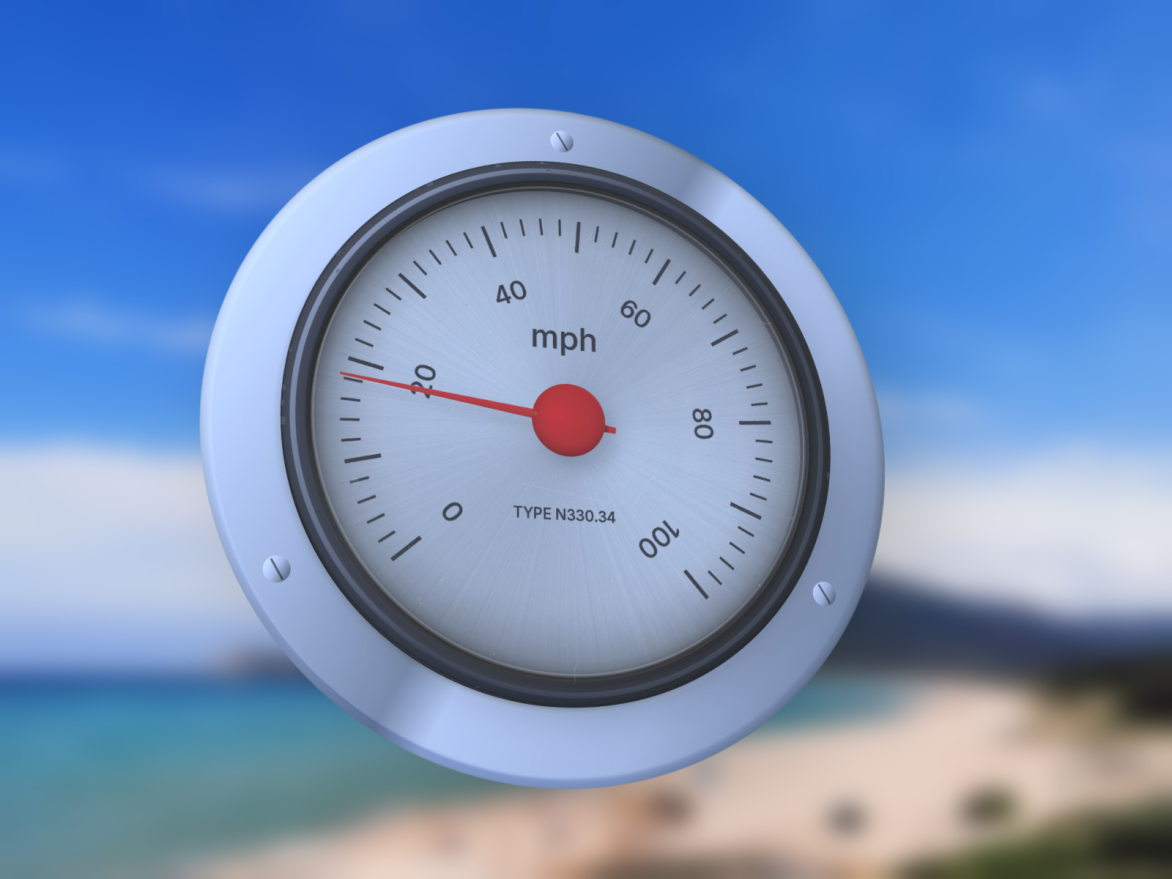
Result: **18** mph
